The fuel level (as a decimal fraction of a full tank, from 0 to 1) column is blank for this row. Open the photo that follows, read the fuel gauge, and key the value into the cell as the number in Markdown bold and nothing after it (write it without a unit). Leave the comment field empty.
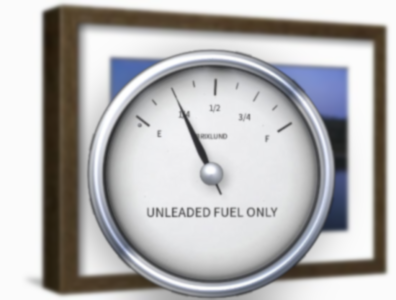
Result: **0.25**
